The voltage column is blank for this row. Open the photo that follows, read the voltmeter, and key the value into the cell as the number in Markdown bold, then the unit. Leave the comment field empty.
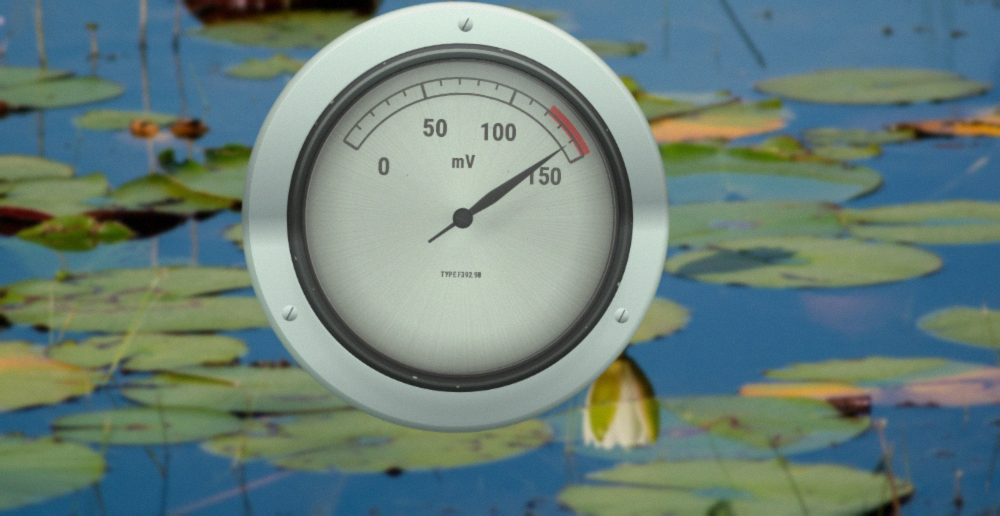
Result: **140** mV
